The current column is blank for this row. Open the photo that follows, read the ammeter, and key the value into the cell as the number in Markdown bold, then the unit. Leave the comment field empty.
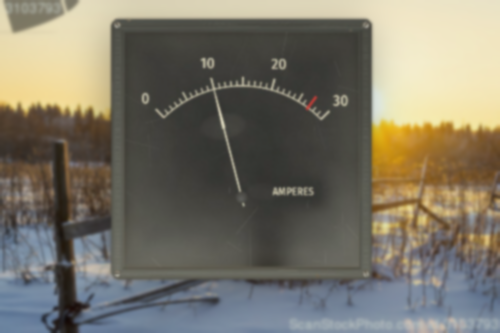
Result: **10** A
